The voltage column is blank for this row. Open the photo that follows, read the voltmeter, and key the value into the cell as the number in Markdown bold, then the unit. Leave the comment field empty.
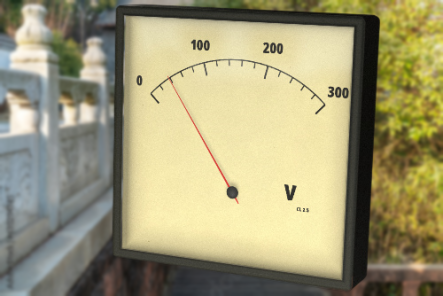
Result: **40** V
